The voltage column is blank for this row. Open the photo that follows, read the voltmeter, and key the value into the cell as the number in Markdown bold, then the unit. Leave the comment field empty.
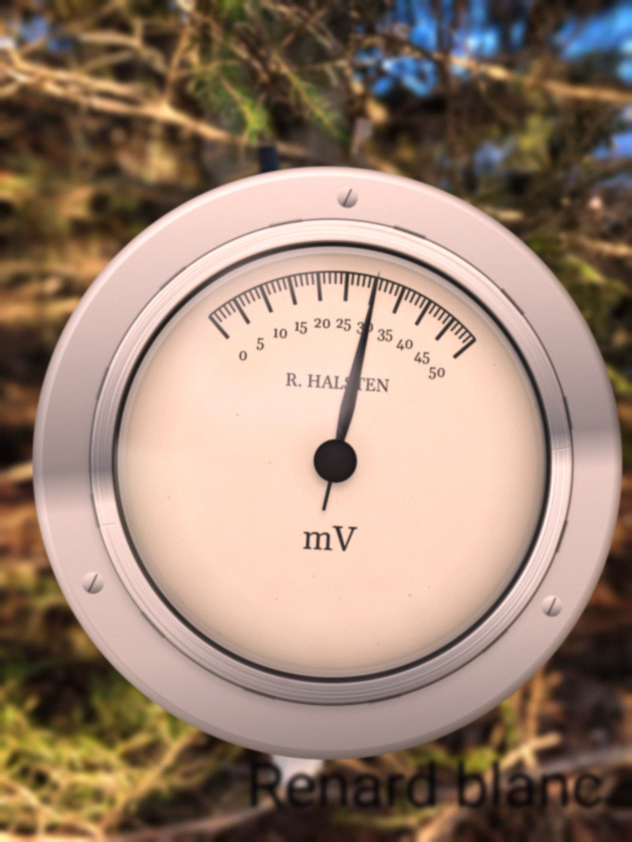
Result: **30** mV
